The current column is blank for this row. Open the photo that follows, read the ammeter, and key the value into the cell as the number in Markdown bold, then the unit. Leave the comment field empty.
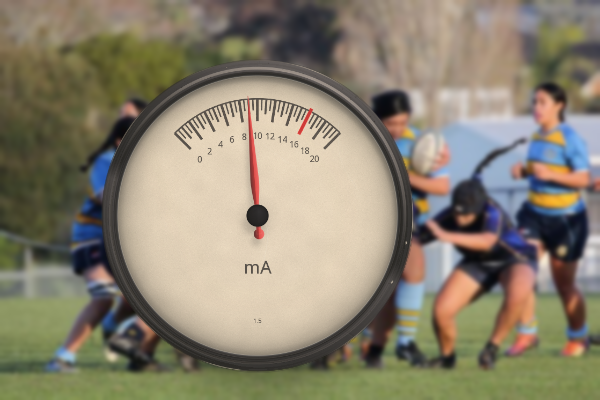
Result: **9** mA
